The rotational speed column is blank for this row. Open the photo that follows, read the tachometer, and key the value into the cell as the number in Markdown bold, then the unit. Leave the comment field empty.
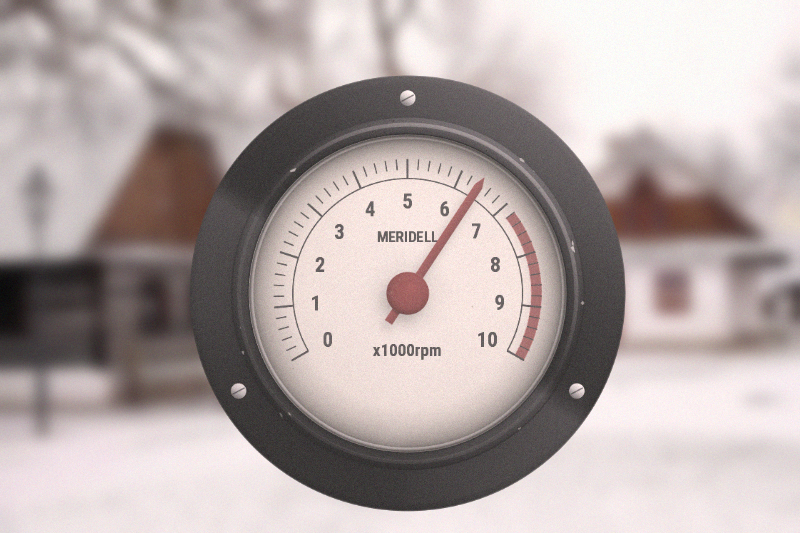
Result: **6400** rpm
